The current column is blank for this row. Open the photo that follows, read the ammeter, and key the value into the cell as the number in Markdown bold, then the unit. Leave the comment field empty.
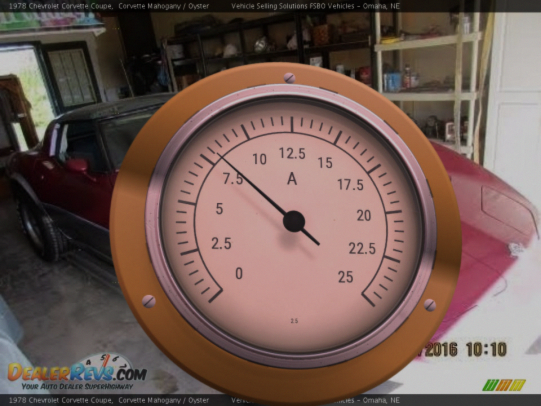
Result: **8** A
